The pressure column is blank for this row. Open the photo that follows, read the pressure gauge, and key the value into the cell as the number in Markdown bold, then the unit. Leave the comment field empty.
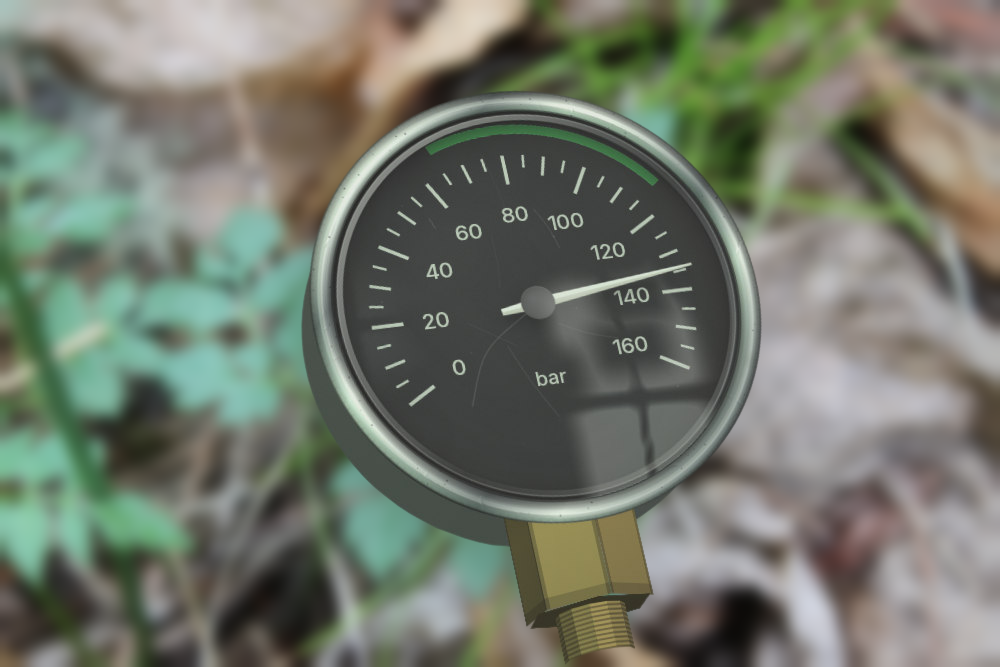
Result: **135** bar
